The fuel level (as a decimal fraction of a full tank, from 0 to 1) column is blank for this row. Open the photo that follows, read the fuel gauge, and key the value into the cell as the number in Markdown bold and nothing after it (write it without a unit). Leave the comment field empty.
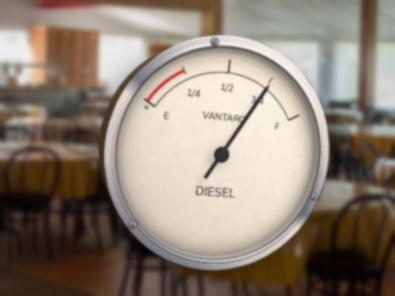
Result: **0.75**
